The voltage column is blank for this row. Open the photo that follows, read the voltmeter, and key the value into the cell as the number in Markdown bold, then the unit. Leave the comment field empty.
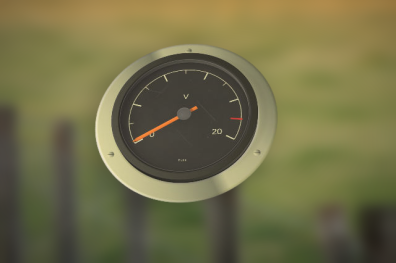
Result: **0** V
